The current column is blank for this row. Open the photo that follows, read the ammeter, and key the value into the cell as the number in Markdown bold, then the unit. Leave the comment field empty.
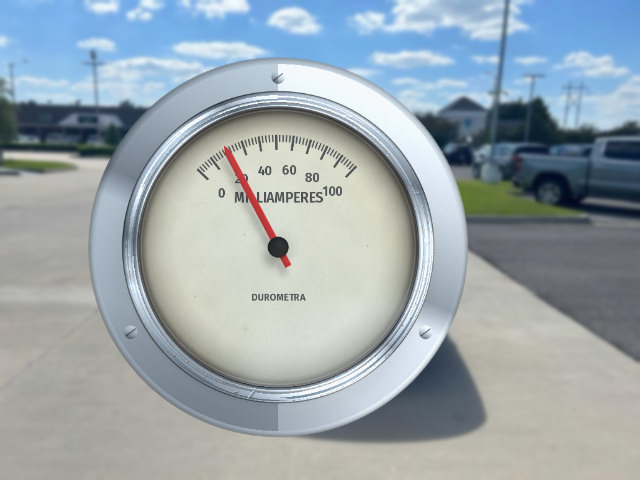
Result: **20** mA
